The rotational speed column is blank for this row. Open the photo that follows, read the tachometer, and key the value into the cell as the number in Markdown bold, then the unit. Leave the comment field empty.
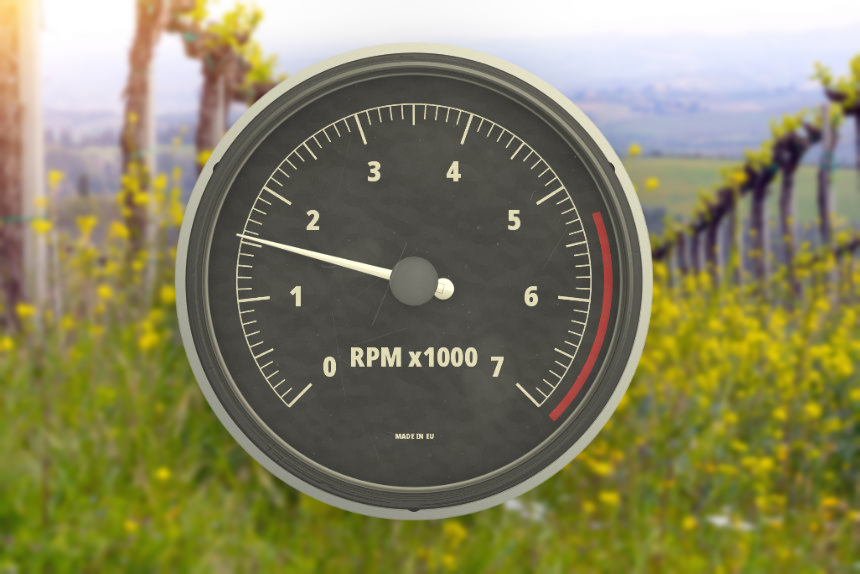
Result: **1550** rpm
